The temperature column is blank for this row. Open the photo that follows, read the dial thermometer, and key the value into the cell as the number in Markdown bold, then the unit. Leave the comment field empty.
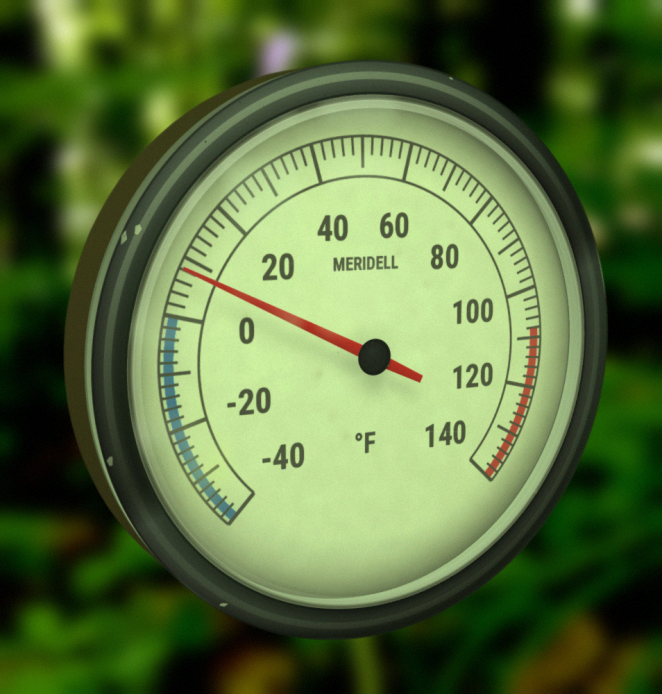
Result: **8** °F
